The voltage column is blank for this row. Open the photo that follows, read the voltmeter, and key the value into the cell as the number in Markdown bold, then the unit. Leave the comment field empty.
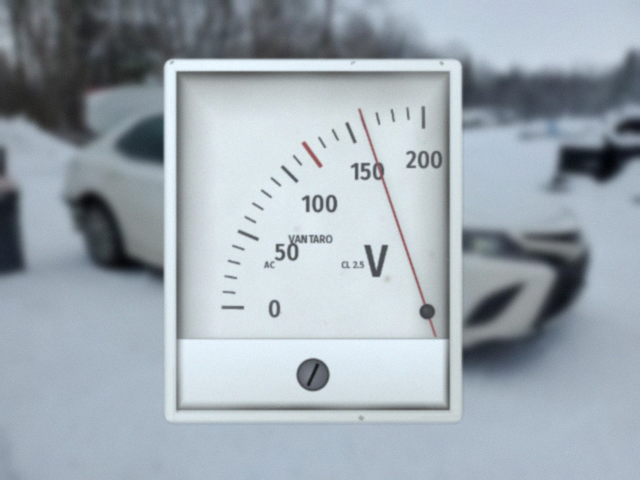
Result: **160** V
